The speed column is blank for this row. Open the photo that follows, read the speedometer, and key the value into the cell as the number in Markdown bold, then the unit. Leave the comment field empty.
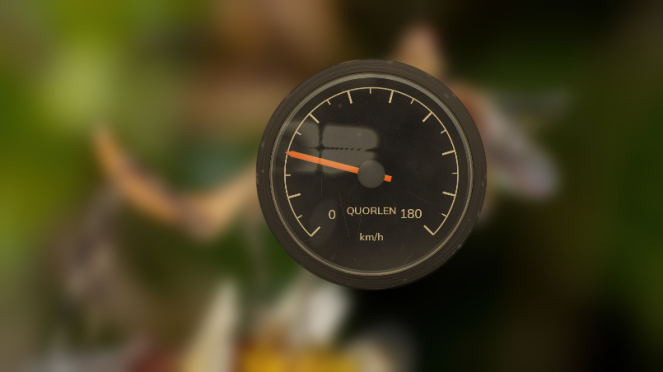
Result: **40** km/h
